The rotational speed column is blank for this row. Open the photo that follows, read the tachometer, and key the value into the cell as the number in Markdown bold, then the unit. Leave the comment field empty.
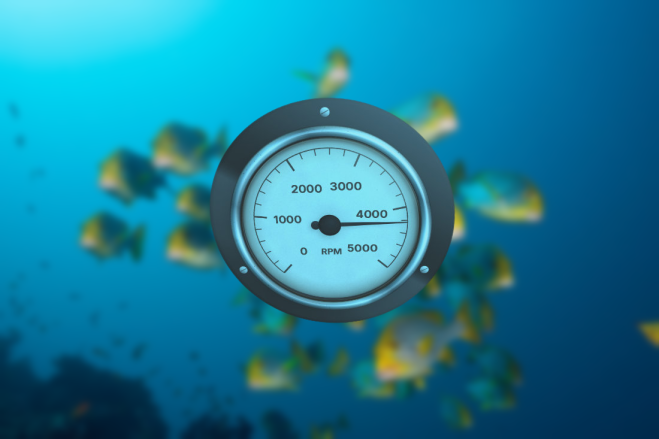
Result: **4200** rpm
